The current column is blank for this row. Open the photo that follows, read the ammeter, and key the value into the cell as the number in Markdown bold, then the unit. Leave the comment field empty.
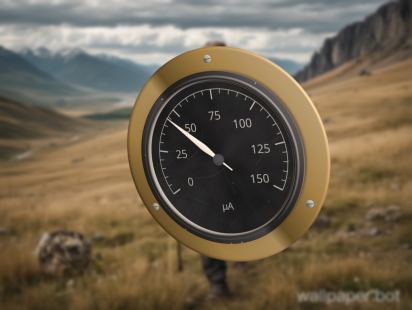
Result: **45** µA
